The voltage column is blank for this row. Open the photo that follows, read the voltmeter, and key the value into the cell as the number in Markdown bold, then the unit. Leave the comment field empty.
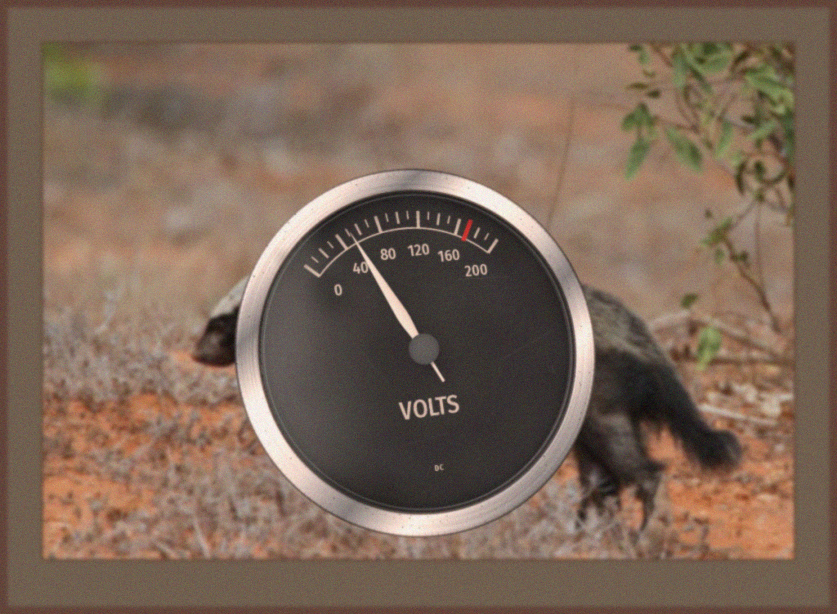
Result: **50** V
